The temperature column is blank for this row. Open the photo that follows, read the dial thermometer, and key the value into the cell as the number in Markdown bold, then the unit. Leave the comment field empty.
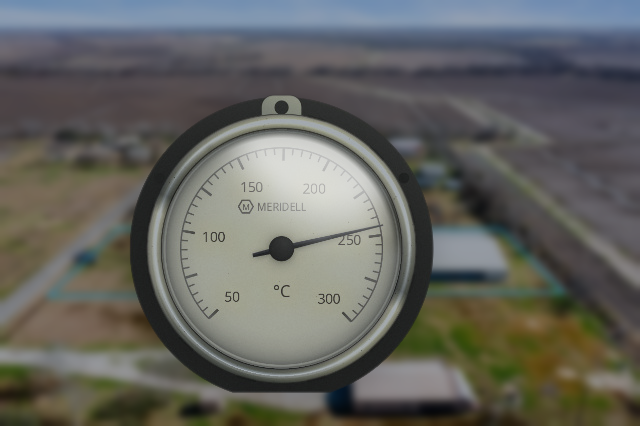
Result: **245** °C
